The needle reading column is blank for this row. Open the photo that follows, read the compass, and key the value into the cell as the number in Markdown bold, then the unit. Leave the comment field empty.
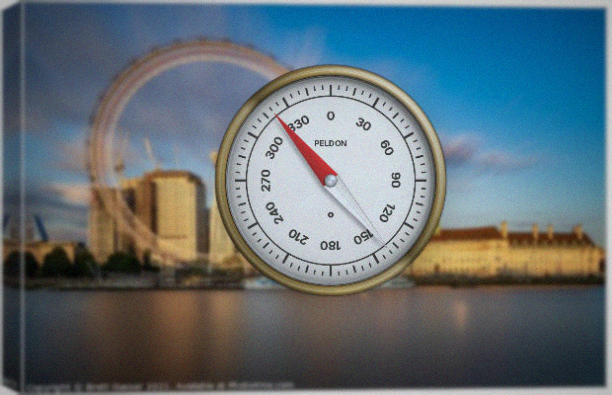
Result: **320** °
